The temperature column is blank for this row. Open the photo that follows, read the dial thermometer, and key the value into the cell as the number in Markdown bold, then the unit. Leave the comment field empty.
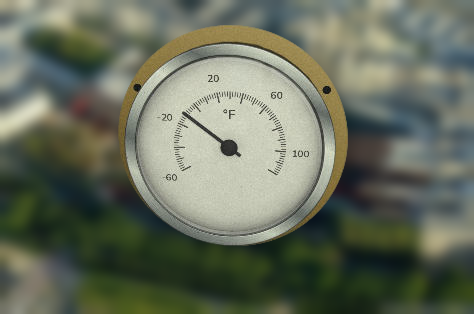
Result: **-10** °F
